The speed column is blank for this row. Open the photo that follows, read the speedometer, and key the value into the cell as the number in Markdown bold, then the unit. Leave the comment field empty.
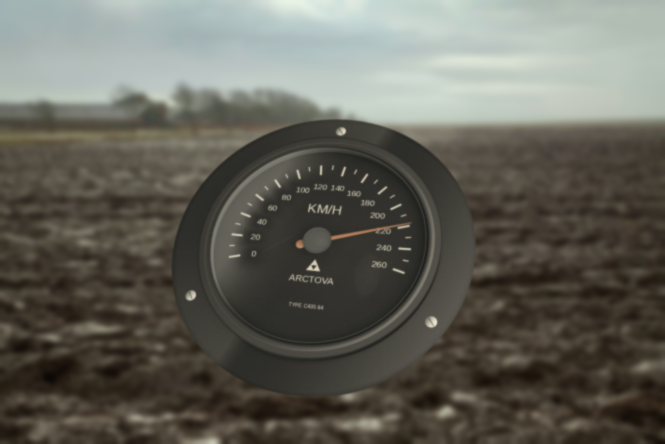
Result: **220** km/h
